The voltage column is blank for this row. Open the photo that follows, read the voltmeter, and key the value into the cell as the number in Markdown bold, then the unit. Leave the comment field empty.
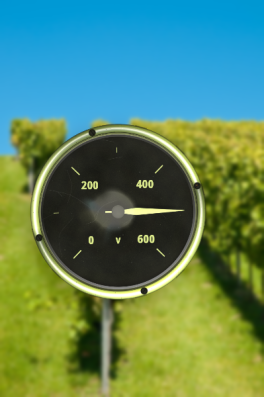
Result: **500** V
